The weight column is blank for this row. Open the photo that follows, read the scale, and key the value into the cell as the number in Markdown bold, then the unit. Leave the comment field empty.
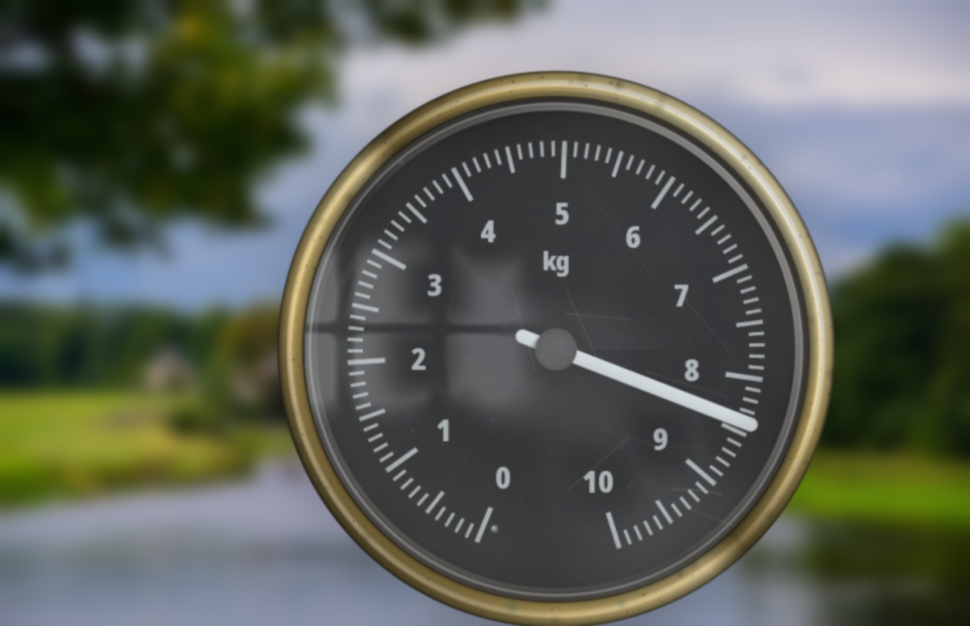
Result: **8.4** kg
